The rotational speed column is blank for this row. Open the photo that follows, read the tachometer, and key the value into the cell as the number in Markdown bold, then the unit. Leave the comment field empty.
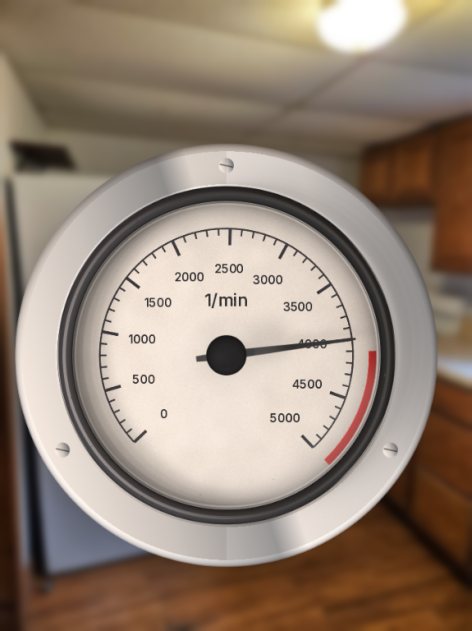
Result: **4000** rpm
